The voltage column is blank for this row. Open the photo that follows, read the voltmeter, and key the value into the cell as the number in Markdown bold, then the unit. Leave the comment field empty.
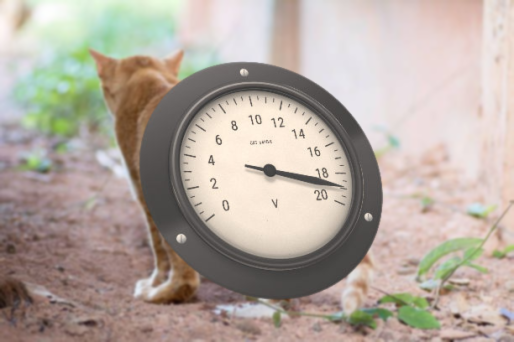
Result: **19** V
